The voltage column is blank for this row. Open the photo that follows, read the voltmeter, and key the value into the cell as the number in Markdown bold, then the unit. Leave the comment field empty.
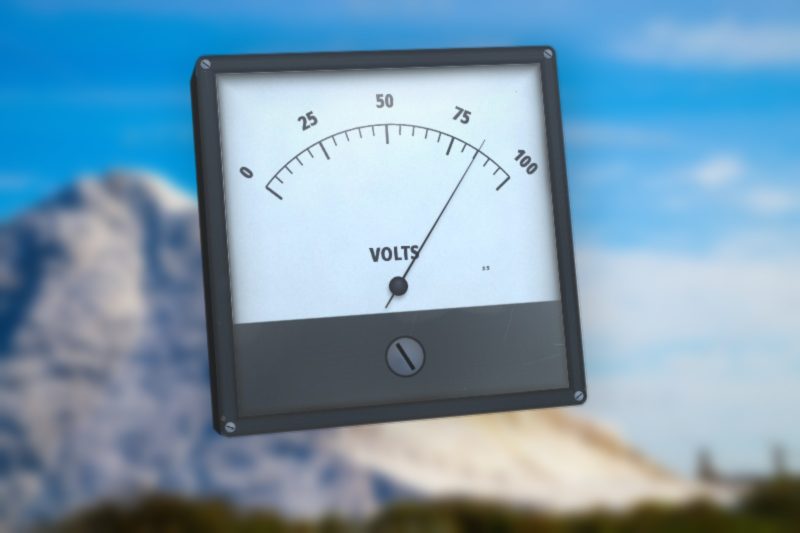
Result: **85** V
